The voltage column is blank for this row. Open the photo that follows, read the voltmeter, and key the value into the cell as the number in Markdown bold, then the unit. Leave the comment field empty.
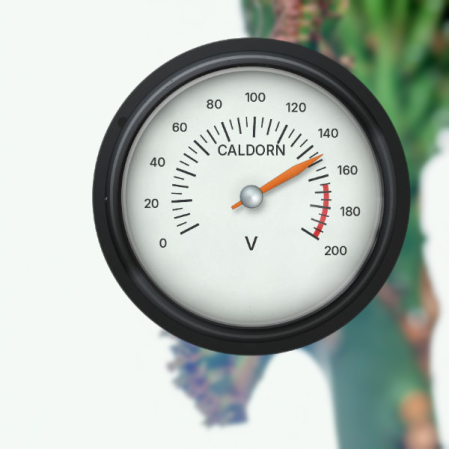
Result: **147.5** V
